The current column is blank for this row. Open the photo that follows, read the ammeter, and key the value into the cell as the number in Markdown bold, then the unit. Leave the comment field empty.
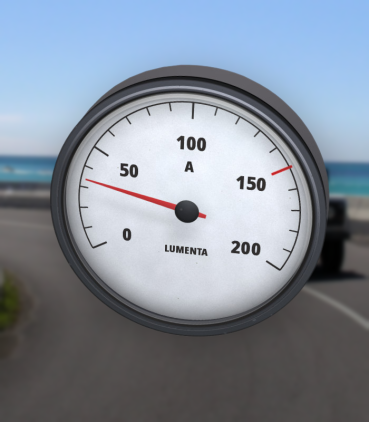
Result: **35** A
